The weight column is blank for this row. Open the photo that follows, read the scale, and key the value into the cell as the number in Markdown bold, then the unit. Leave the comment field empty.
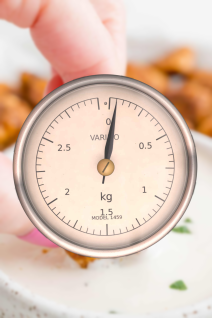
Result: **0.05** kg
